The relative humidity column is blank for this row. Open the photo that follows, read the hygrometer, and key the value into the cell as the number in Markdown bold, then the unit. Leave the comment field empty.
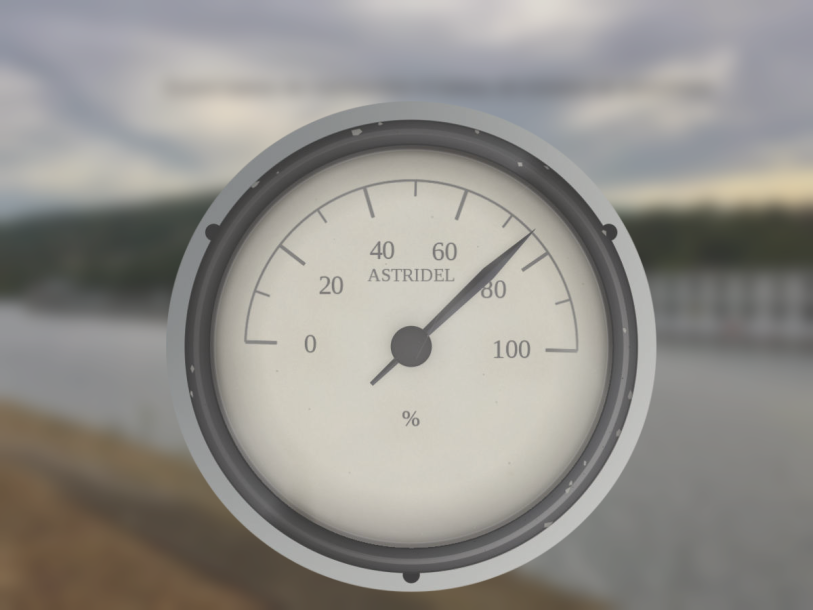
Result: **75** %
